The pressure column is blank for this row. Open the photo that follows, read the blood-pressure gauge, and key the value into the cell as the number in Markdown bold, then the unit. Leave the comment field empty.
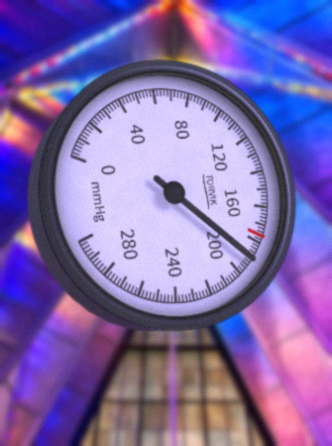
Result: **190** mmHg
